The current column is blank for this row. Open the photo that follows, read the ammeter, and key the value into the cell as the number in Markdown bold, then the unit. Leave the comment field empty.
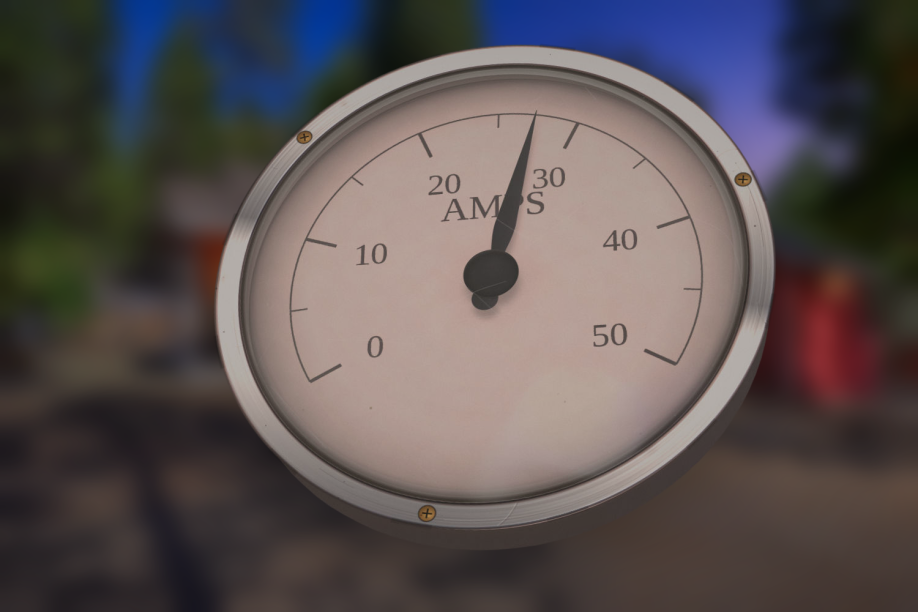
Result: **27.5** A
